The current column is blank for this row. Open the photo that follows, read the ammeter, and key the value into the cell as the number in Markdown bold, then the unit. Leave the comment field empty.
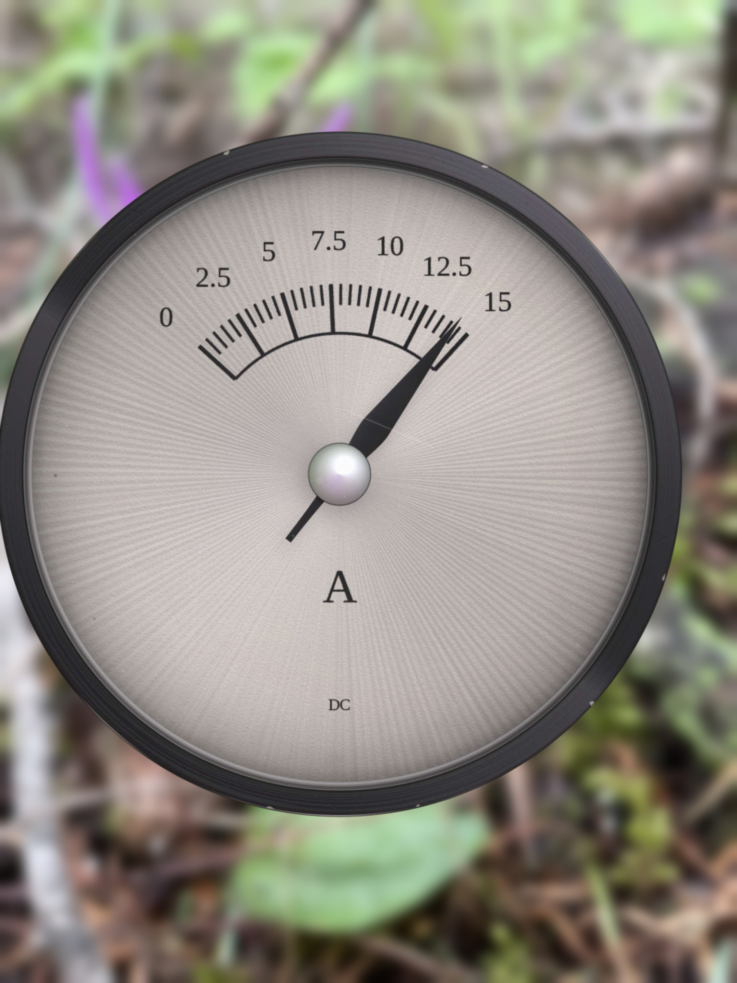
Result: **14.25** A
